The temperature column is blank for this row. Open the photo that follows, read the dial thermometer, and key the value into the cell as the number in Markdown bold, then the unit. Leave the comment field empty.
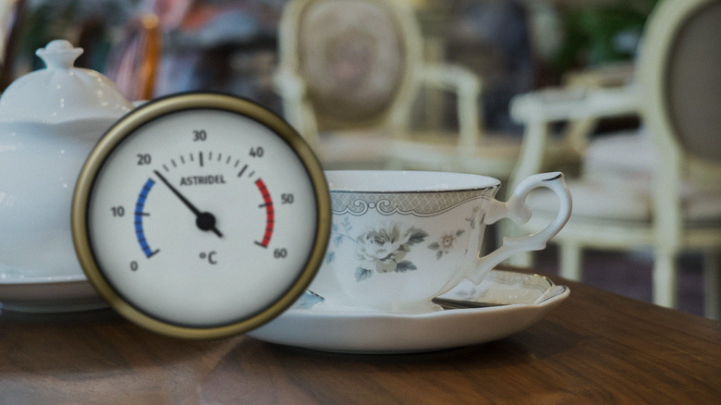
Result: **20** °C
